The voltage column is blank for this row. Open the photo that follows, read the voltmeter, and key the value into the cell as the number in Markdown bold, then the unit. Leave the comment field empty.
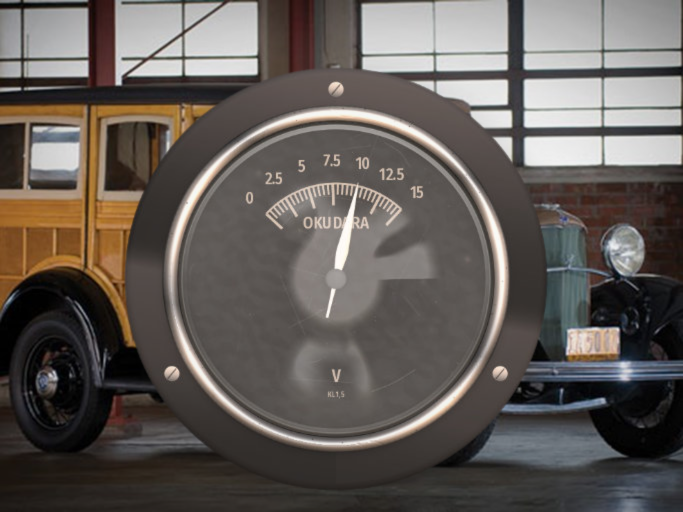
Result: **10** V
